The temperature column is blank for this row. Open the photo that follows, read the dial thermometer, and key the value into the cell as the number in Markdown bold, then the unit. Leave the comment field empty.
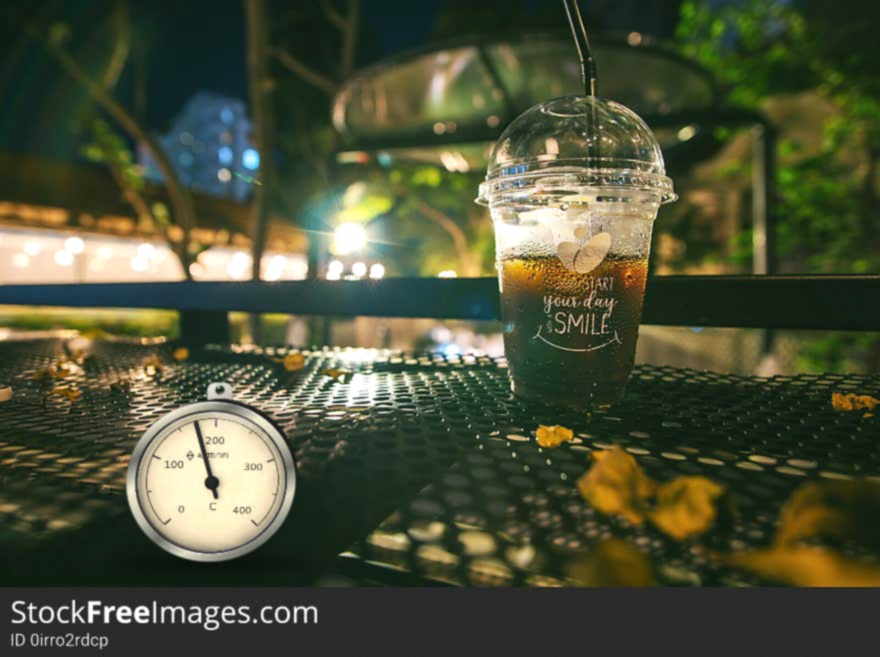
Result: **175** °C
